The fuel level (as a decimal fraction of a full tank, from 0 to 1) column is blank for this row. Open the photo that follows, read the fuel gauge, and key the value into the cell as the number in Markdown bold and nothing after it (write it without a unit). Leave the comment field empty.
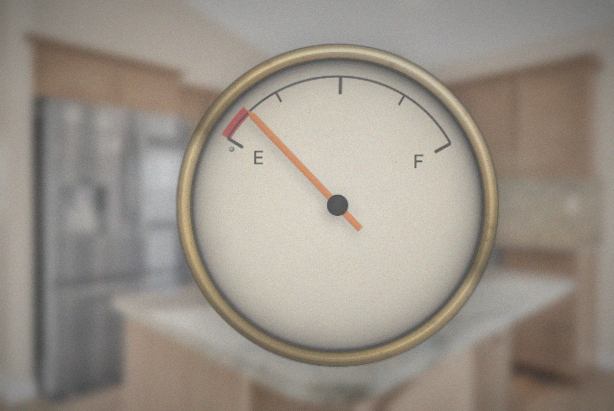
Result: **0.125**
